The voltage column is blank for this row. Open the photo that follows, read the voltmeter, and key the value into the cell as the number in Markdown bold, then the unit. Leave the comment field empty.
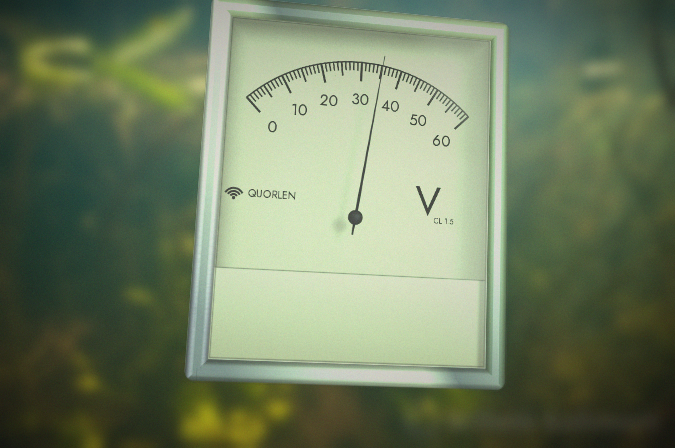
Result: **35** V
